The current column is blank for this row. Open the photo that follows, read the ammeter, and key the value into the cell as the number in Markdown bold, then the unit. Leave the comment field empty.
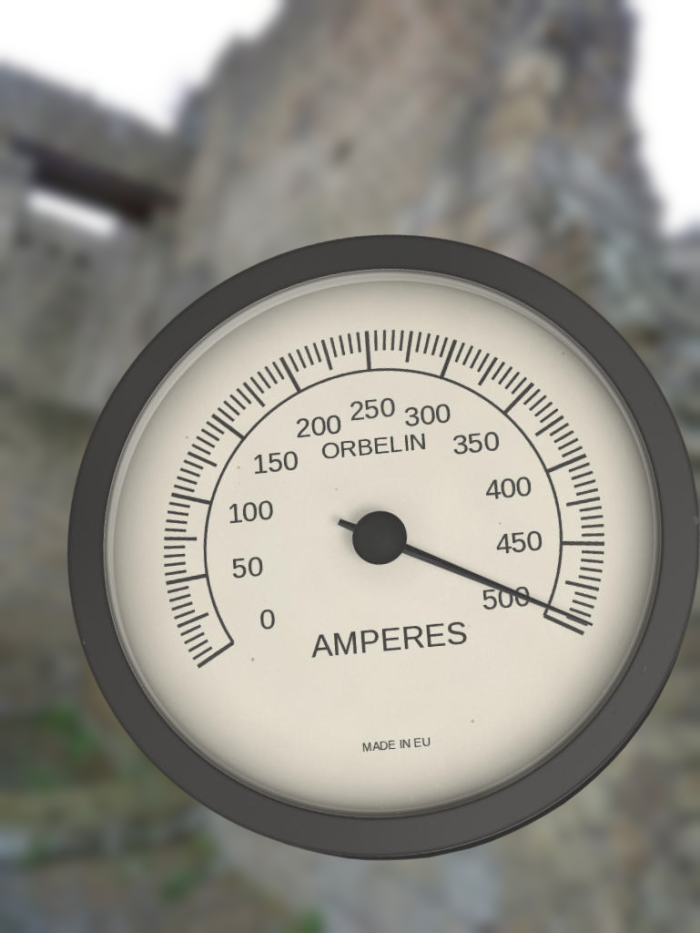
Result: **495** A
